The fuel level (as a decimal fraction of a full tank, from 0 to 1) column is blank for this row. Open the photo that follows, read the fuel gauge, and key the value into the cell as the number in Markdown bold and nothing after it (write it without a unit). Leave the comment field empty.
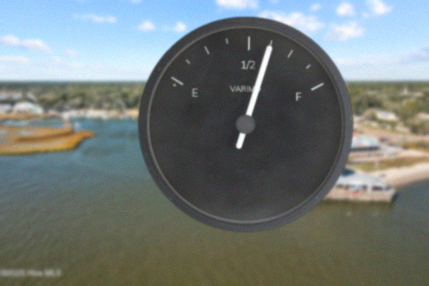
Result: **0.625**
